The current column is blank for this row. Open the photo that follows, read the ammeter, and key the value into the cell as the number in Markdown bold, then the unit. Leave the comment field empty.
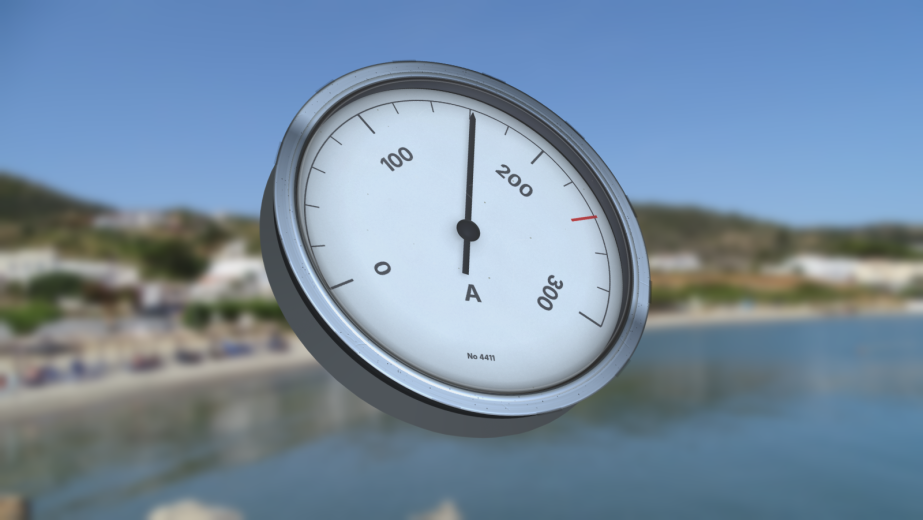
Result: **160** A
